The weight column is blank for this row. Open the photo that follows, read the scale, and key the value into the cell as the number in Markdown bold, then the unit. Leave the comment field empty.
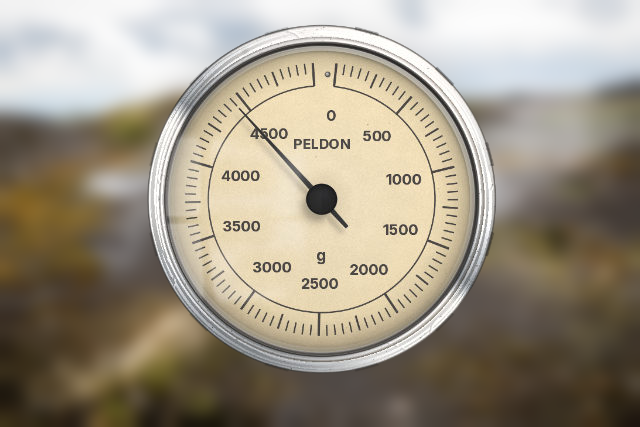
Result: **4450** g
